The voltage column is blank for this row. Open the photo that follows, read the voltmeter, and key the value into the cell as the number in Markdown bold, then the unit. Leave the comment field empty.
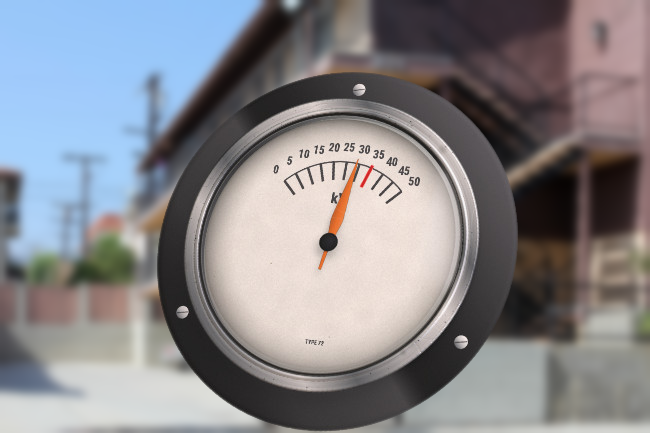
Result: **30** kV
